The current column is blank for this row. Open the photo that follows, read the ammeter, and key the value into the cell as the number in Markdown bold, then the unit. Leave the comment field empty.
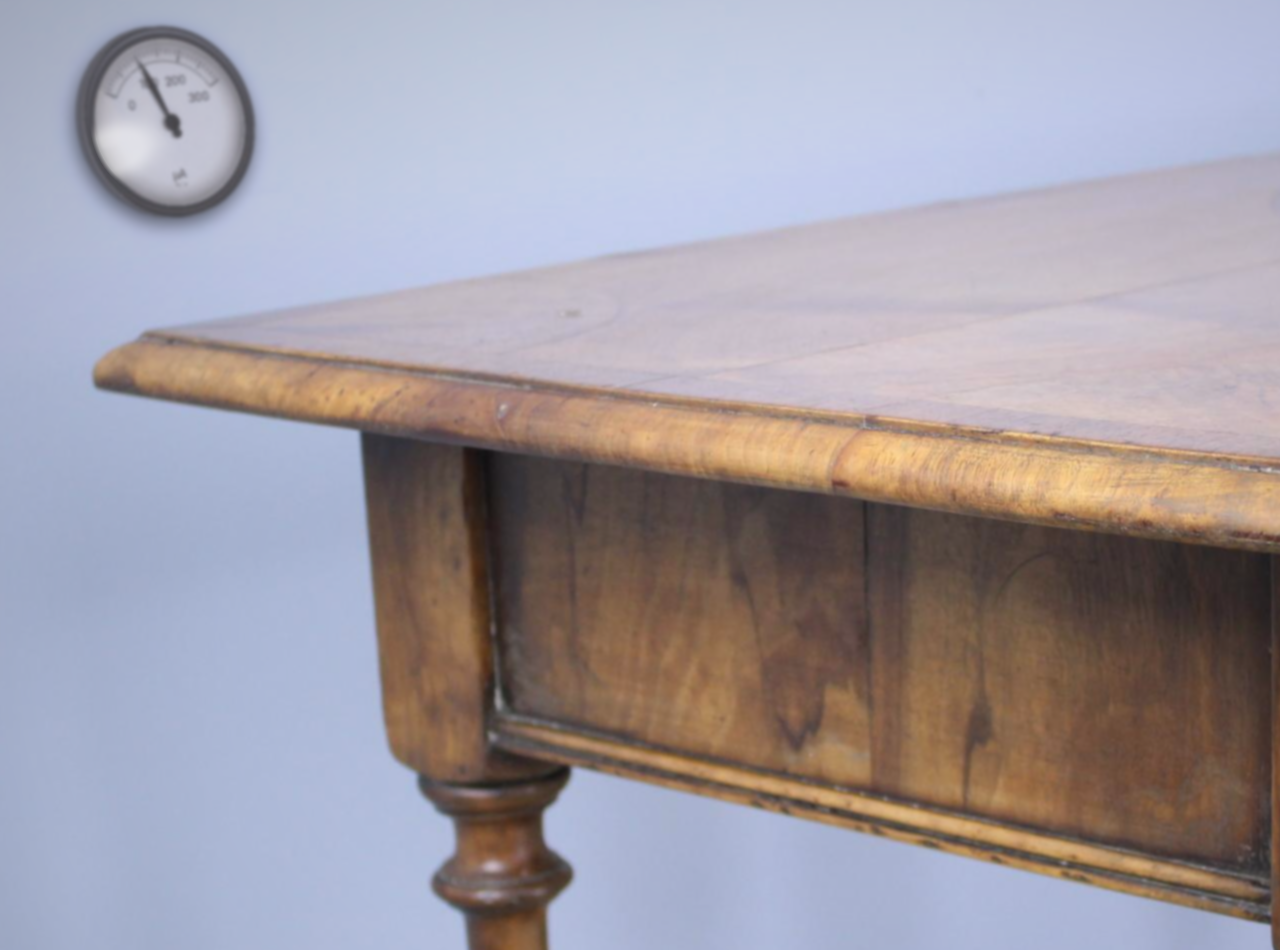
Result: **100** µA
